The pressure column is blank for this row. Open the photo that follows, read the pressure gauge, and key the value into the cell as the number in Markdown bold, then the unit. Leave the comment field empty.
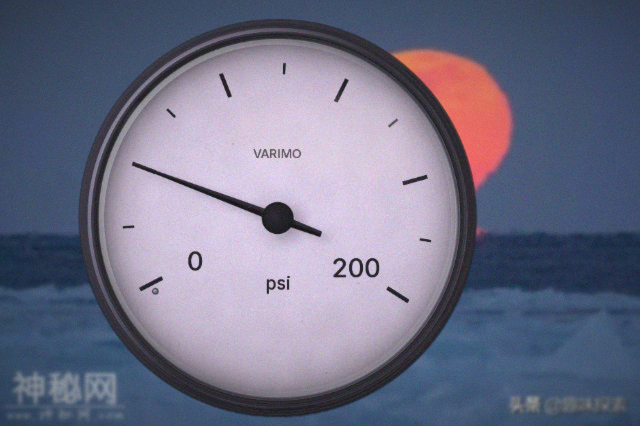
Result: **40** psi
